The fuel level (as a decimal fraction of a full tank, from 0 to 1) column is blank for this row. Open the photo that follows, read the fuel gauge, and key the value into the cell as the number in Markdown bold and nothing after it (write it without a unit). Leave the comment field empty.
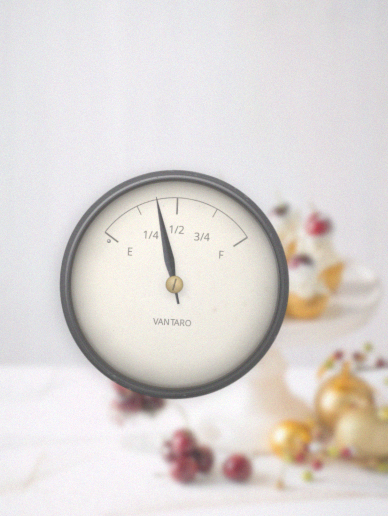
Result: **0.375**
